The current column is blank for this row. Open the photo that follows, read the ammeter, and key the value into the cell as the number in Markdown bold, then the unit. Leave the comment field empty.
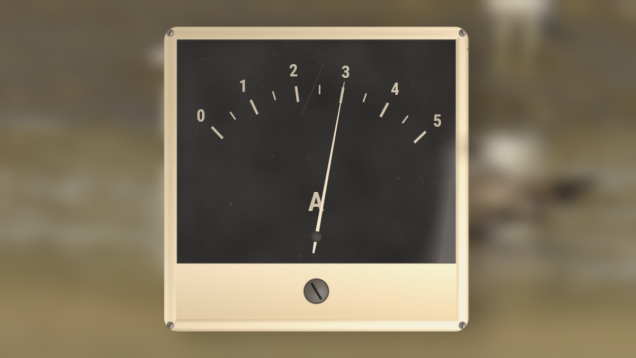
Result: **3** A
